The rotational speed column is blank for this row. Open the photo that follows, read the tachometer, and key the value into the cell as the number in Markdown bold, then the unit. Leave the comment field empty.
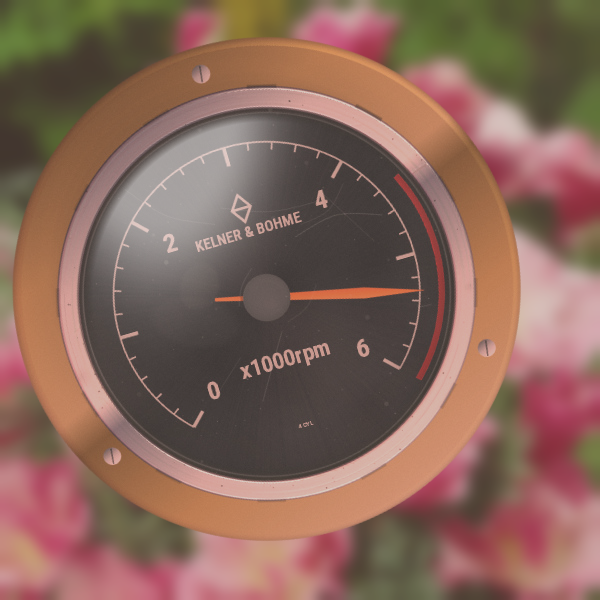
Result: **5300** rpm
